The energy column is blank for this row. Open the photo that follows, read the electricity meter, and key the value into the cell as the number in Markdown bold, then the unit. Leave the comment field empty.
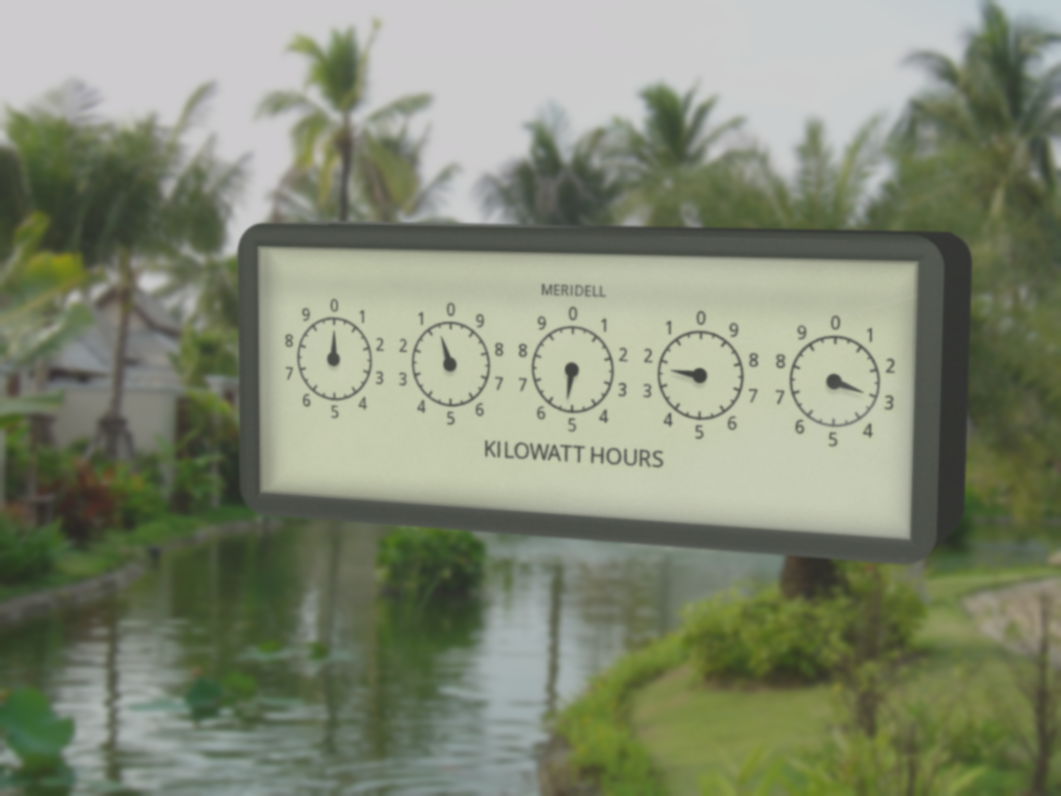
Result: **523** kWh
